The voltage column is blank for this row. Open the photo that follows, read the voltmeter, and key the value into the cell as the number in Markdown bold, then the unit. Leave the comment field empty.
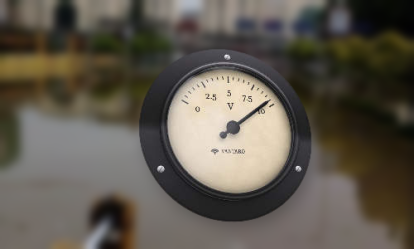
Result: **9.5** V
